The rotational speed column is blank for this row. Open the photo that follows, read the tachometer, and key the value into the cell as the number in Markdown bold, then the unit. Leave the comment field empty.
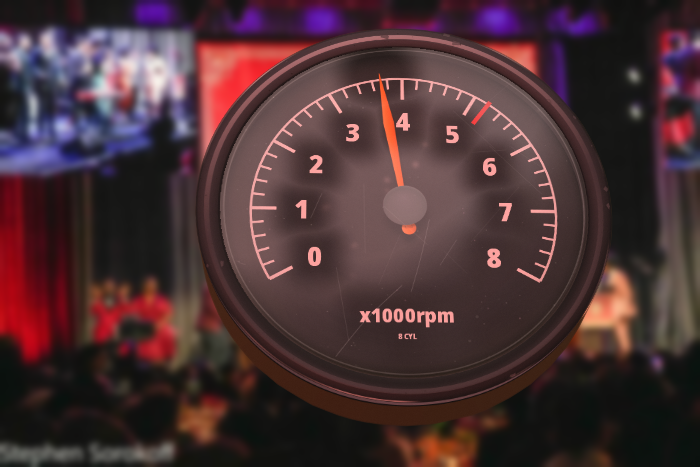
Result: **3700** rpm
